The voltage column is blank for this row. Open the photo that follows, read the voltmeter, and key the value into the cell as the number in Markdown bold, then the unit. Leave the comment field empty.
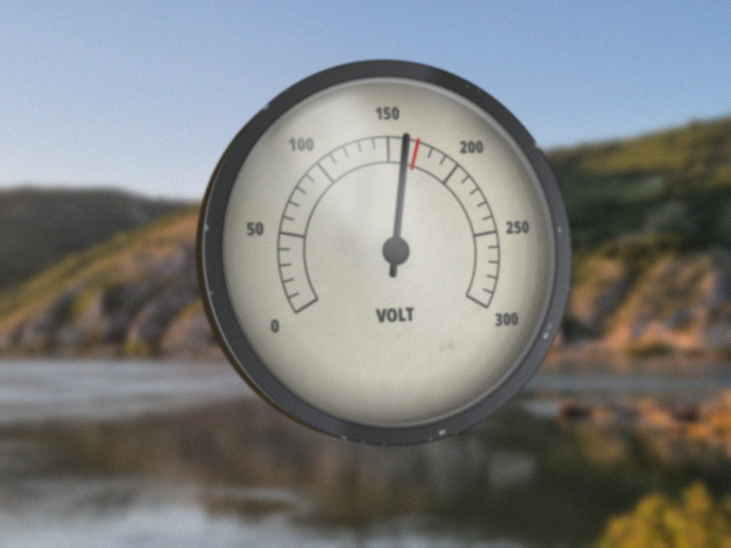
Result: **160** V
